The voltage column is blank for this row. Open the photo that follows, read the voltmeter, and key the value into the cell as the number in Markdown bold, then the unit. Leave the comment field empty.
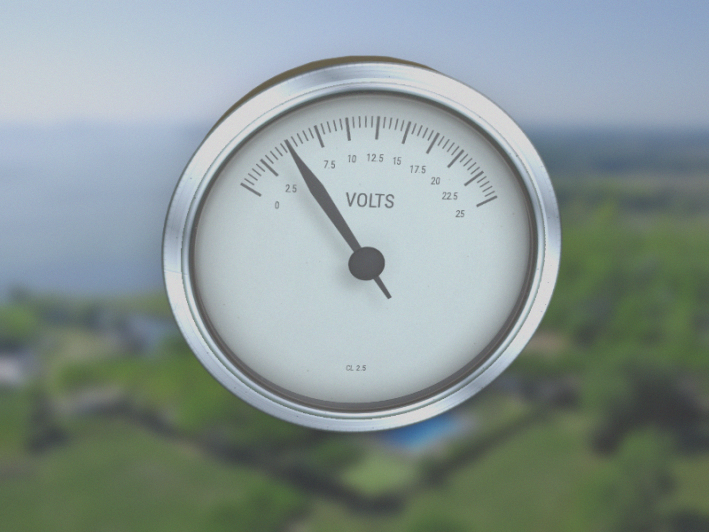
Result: **5** V
